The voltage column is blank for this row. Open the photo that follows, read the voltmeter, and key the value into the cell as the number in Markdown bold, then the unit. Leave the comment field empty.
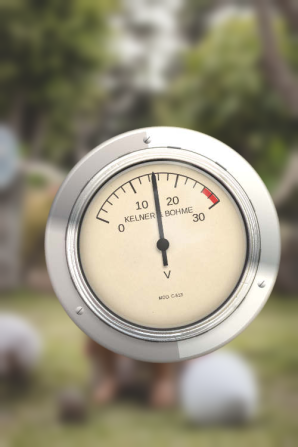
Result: **15** V
